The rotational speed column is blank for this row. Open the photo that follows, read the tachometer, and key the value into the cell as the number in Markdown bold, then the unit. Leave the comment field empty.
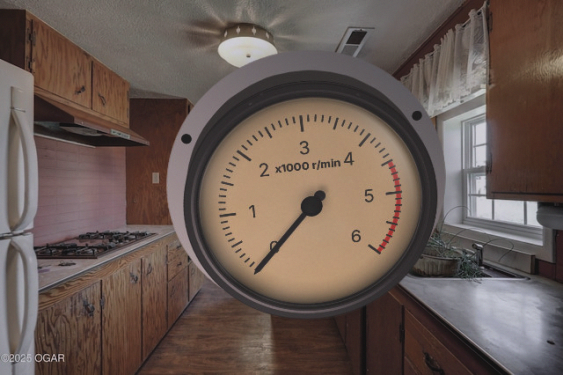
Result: **0** rpm
